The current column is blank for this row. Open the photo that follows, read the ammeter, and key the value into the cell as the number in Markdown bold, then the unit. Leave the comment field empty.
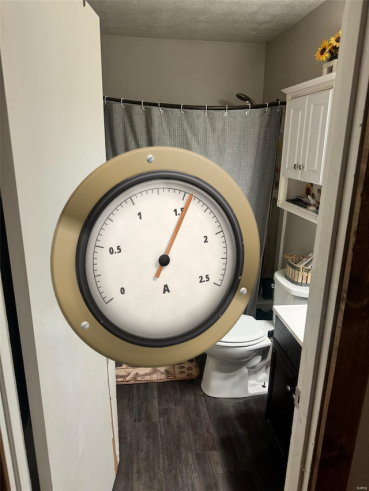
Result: **1.55** A
